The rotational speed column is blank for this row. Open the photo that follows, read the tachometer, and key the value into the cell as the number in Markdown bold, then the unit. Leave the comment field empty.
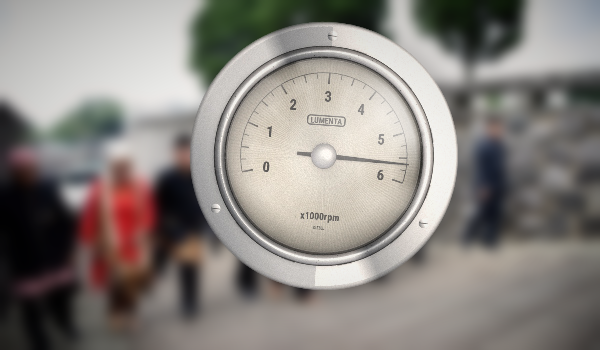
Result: **5625** rpm
